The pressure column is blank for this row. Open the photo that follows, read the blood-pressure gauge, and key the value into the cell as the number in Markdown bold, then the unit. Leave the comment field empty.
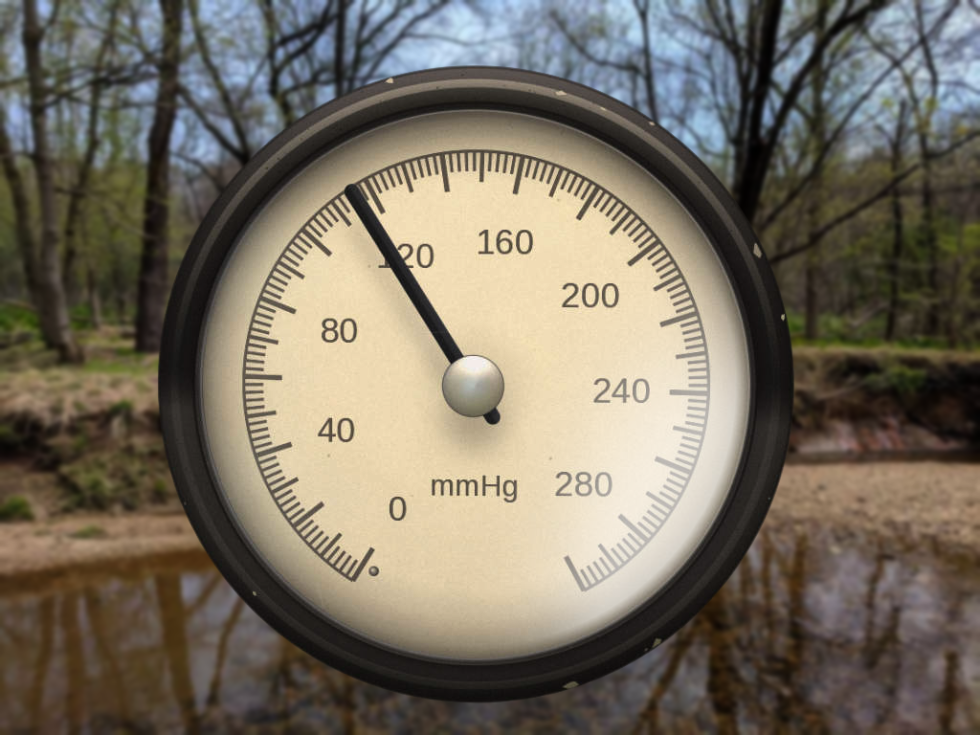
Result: **116** mmHg
